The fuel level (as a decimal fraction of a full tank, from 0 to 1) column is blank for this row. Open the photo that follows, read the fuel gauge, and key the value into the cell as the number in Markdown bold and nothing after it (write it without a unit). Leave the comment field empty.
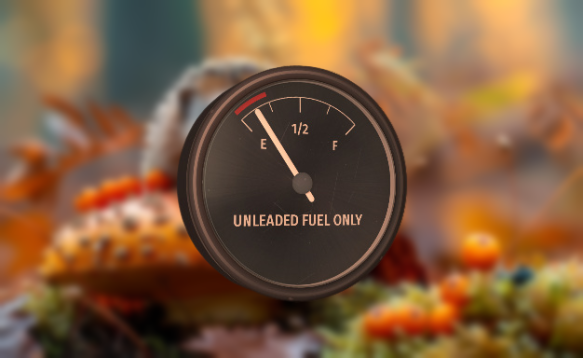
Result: **0.125**
